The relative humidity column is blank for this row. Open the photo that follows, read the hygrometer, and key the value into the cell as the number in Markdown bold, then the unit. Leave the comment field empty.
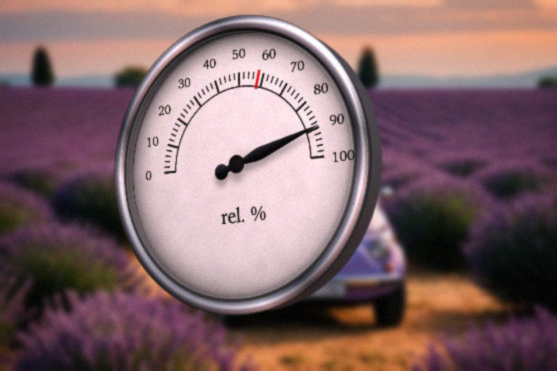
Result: **90** %
